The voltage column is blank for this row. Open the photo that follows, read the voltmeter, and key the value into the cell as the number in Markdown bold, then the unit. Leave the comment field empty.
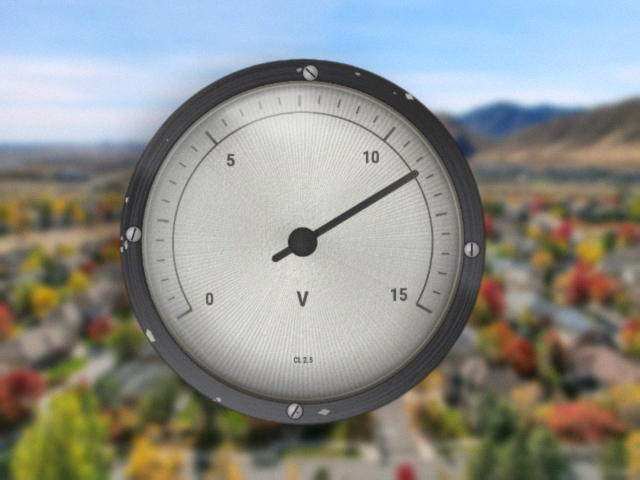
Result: **11.25** V
